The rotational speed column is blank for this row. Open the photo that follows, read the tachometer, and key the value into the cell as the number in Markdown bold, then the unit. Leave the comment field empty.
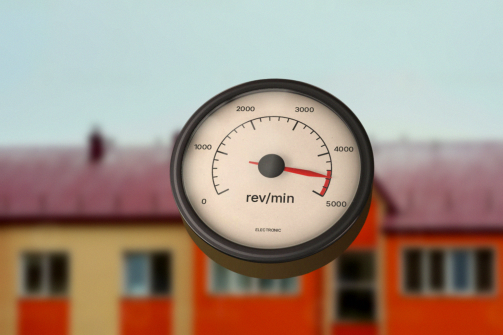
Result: **4600** rpm
